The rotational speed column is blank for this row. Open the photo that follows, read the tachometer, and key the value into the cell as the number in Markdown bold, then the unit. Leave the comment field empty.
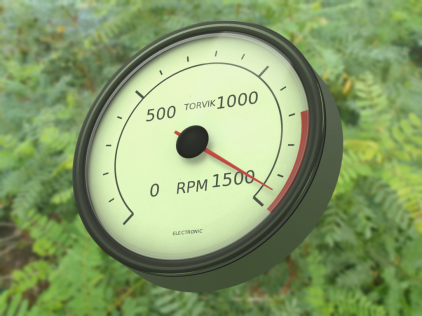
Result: **1450** rpm
